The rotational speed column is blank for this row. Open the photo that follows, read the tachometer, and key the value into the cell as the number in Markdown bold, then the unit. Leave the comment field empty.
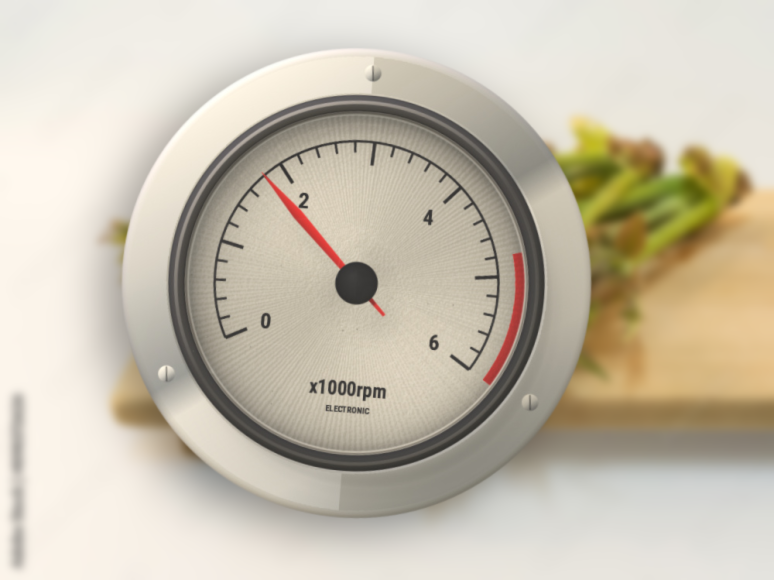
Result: **1800** rpm
